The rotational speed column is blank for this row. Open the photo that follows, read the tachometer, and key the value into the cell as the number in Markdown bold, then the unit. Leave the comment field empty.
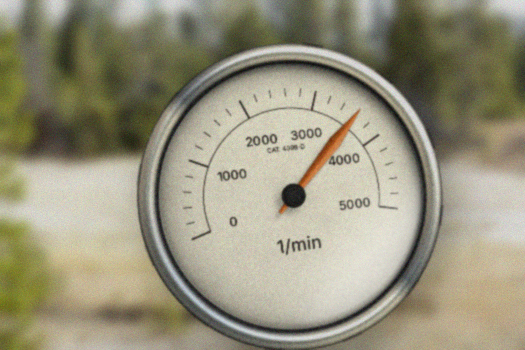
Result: **3600** rpm
